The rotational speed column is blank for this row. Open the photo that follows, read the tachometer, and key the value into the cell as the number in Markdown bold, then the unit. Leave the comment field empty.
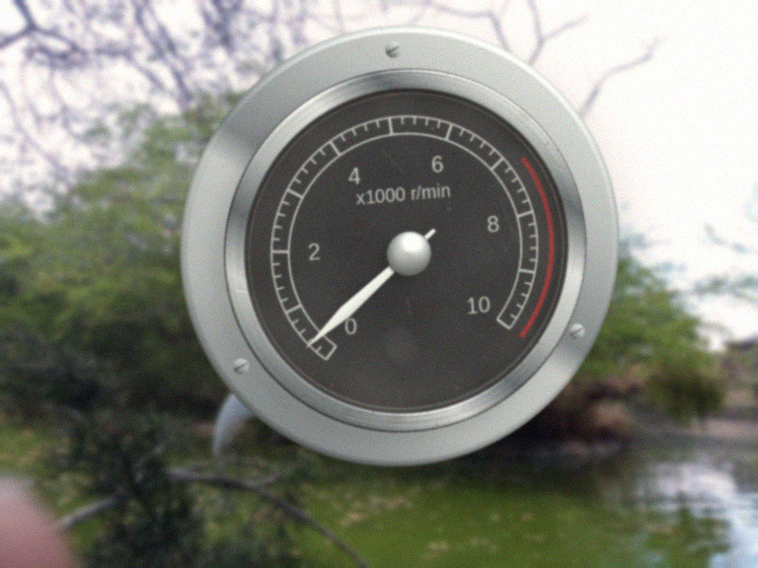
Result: **400** rpm
